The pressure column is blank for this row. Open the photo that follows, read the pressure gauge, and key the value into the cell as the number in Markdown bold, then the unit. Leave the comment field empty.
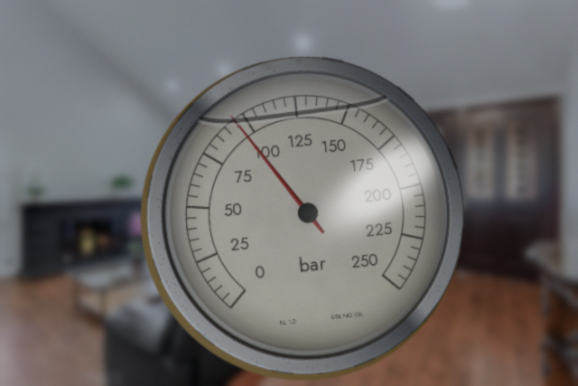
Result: **95** bar
